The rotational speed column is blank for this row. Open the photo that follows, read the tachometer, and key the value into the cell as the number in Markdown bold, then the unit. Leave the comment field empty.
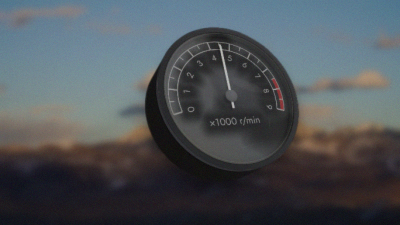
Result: **4500** rpm
